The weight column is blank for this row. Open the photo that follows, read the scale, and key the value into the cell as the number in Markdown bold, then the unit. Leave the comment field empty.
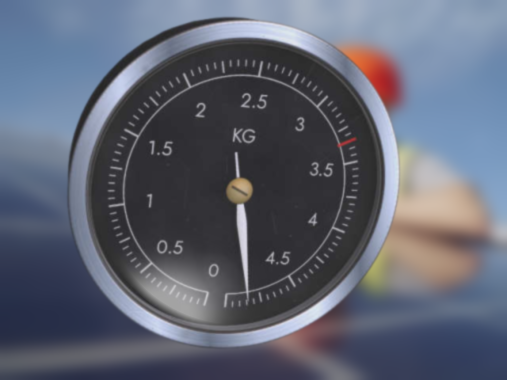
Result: **4.85** kg
